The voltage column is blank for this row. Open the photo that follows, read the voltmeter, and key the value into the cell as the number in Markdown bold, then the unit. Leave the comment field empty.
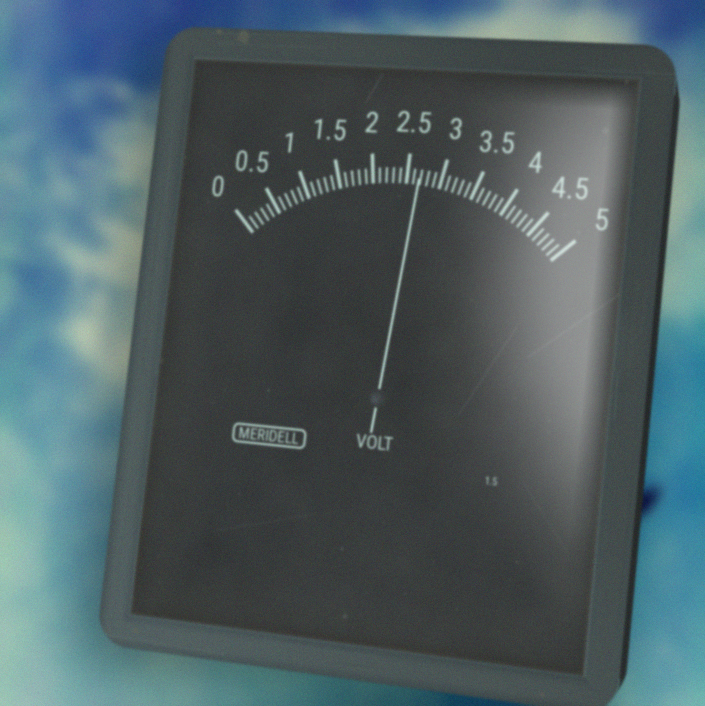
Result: **2.7** V
